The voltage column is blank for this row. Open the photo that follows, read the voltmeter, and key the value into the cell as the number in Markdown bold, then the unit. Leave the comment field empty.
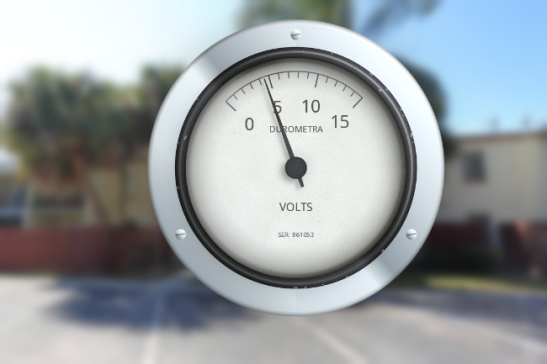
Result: **4.5** V
